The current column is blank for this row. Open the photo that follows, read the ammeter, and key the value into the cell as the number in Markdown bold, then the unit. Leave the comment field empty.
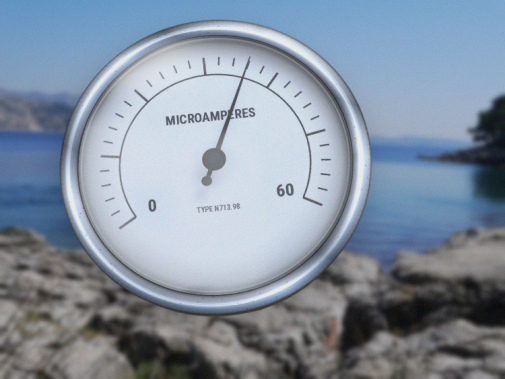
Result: **36** µA
